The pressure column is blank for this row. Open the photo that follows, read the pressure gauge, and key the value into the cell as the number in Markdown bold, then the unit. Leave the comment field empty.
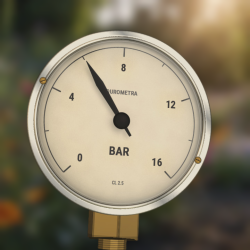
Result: **6** bar
